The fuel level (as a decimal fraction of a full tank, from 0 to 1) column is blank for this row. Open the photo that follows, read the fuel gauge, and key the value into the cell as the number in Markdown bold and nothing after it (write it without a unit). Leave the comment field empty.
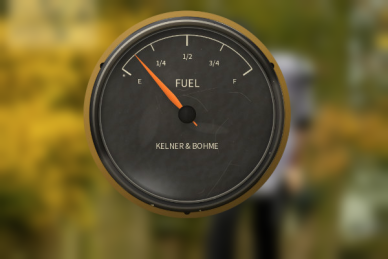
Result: **0.125**
